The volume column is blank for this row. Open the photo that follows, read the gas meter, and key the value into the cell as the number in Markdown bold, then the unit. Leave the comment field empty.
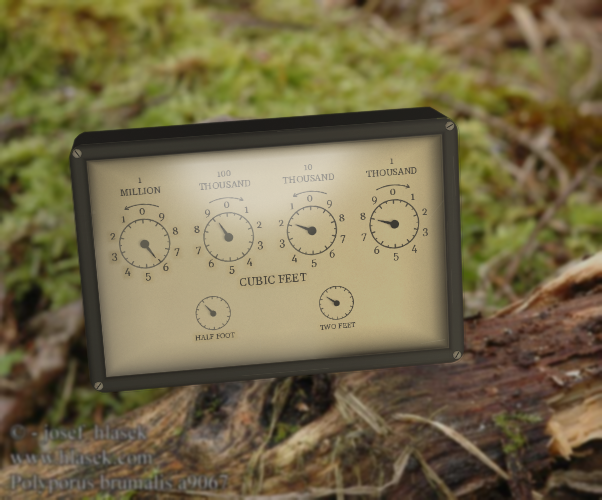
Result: **591800** ft³
